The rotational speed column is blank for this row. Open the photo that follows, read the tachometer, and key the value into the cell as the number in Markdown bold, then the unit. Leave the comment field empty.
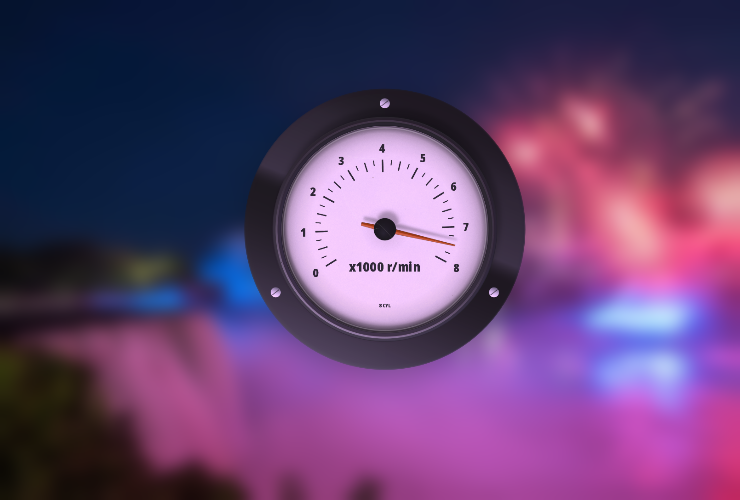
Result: **7500** rpm
